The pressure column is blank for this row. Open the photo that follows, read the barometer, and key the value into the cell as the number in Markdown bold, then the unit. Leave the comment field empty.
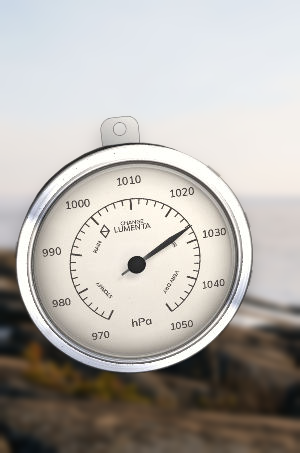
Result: **1026** hPa
